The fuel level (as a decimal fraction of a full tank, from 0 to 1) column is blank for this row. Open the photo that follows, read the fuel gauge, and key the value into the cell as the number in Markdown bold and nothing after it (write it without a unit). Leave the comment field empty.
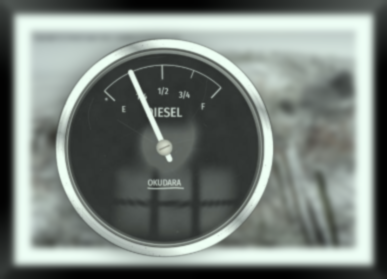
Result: **0.25**
